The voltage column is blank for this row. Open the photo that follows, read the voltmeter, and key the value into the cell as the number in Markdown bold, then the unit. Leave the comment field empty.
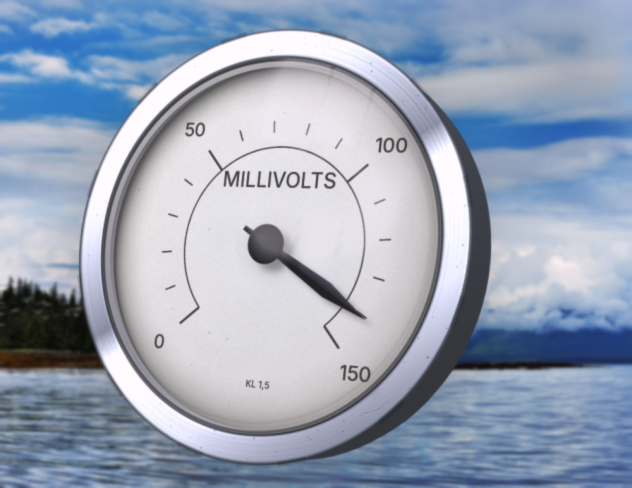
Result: **140** mV
